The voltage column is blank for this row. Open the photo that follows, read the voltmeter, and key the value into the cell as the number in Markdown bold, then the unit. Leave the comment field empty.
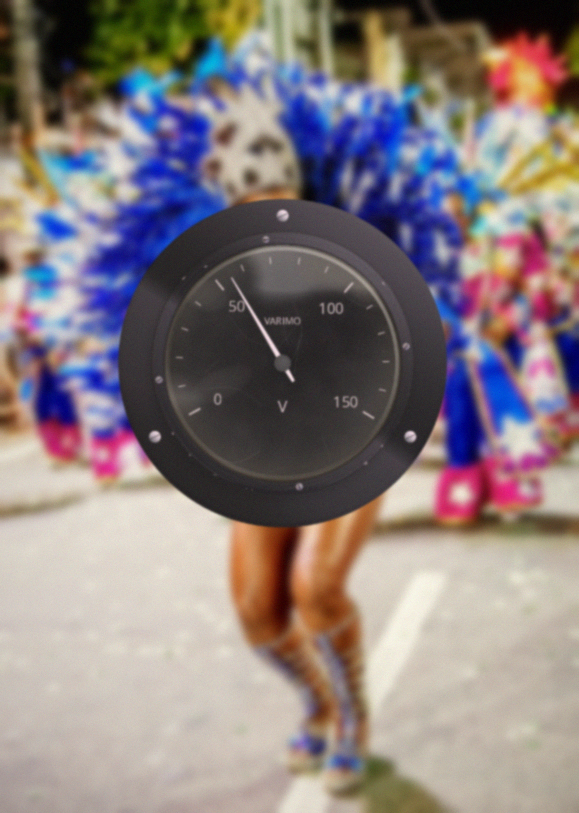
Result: **55** V
